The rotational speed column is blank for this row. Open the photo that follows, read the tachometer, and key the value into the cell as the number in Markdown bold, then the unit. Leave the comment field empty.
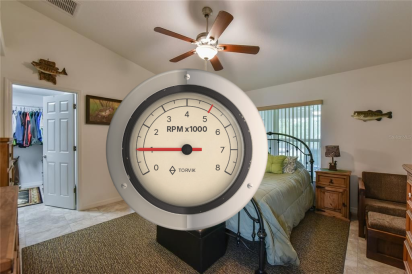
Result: **1000** rpm
